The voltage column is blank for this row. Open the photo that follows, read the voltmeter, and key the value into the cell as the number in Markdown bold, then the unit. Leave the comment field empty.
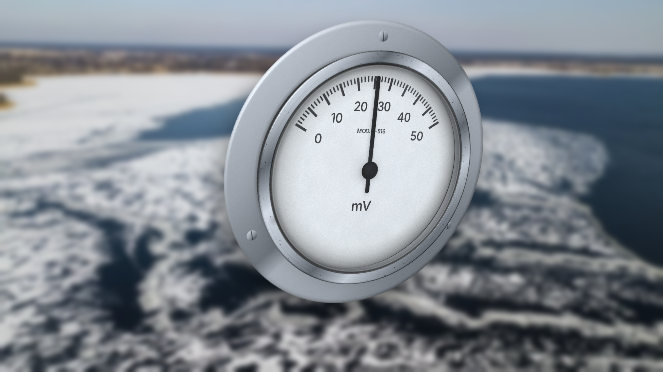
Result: **25** mV
